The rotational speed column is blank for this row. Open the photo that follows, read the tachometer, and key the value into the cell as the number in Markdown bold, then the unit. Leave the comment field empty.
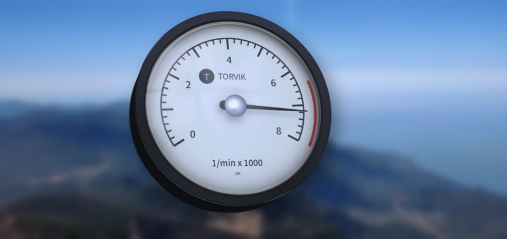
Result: **7200** rpm
